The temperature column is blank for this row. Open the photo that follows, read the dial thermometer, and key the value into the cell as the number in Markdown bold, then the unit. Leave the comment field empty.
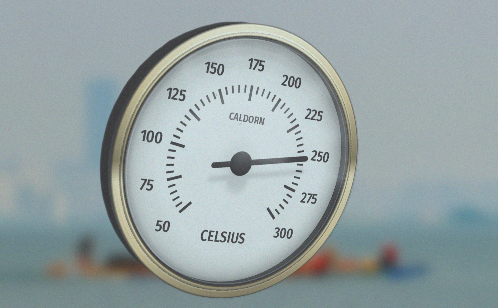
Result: **250** °C
